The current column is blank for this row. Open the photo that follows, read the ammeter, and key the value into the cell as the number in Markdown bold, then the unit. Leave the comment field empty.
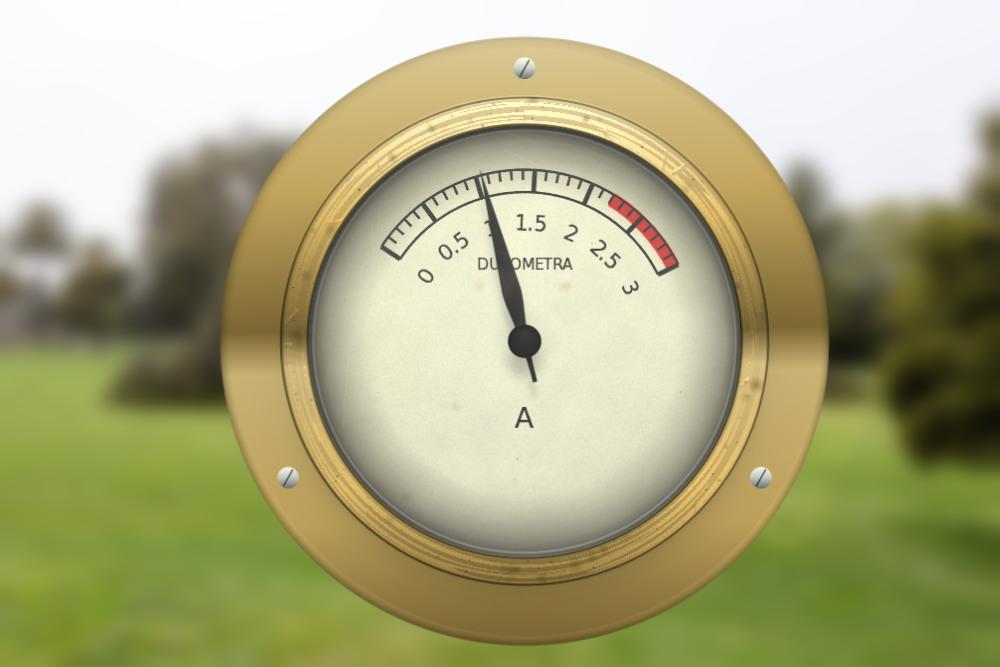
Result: **1.05** A
